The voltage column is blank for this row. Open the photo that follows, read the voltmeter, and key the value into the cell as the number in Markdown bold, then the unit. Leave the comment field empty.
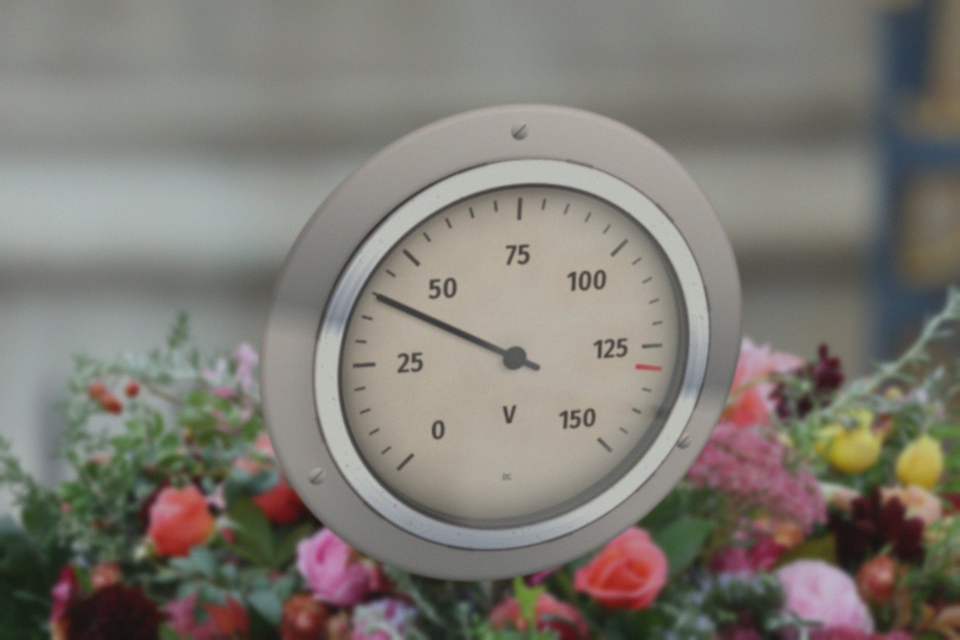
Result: **40** V
